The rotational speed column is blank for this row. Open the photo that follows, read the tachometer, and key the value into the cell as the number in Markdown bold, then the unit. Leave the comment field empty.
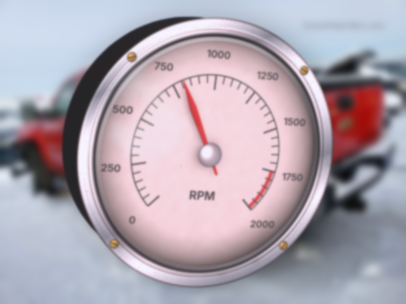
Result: **800** rpm
